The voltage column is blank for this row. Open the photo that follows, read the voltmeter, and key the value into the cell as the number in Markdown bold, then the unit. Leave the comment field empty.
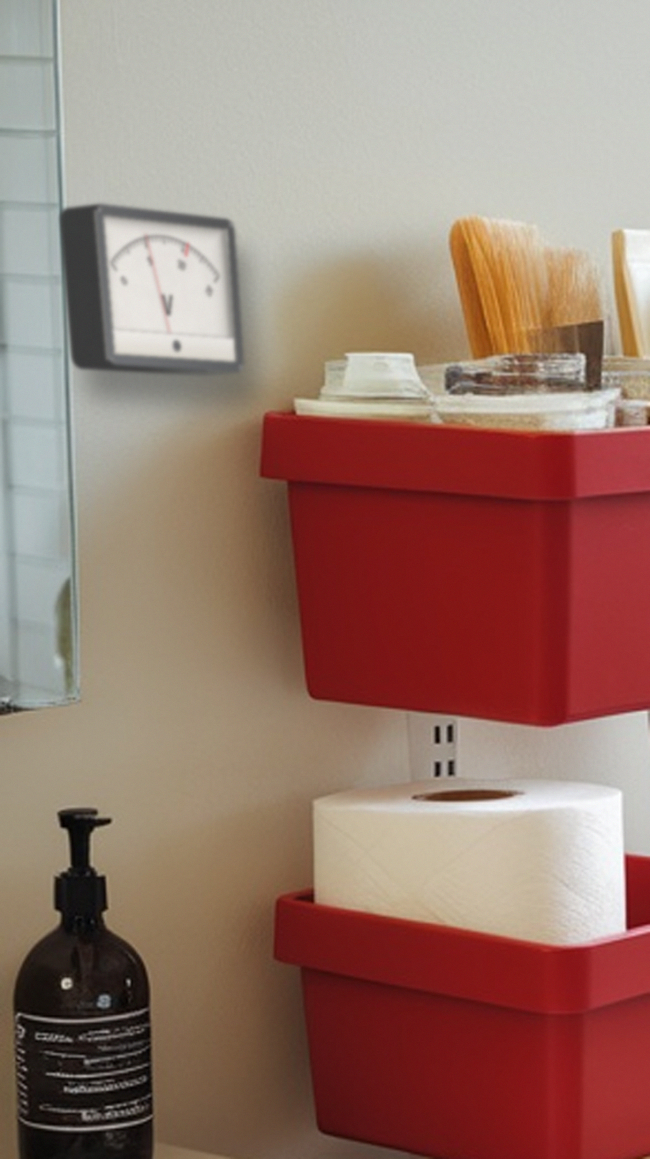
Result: **5** V
